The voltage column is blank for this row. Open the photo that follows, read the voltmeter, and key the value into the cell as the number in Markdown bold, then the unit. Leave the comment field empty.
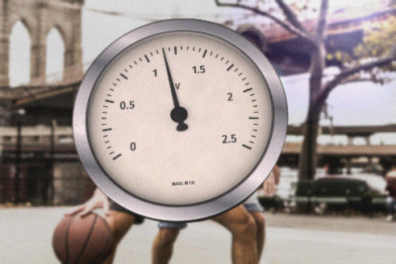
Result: **1.15** V
